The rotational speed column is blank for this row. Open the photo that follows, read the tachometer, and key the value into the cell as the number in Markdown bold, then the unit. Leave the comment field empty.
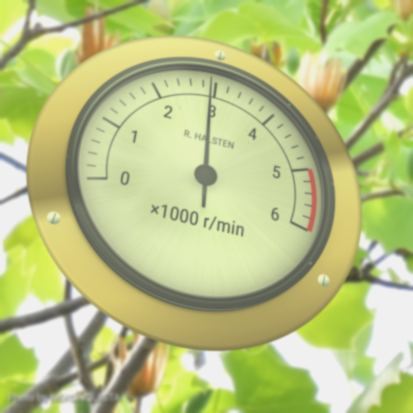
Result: **2900** rpm
